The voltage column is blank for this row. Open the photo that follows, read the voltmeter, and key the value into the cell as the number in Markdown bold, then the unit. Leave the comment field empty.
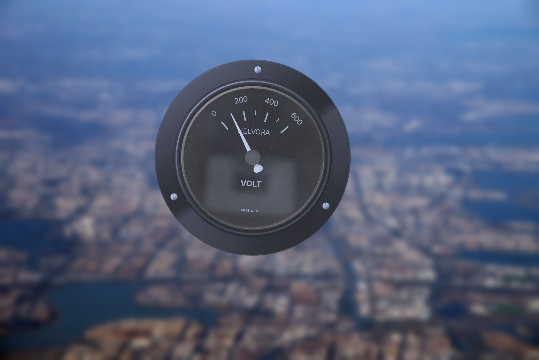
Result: **100** V
